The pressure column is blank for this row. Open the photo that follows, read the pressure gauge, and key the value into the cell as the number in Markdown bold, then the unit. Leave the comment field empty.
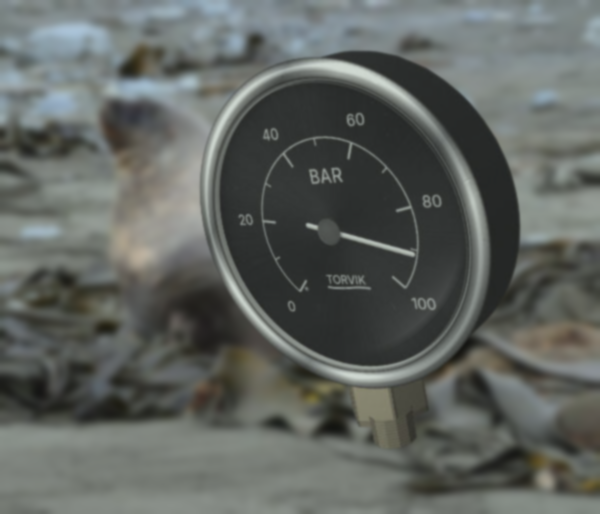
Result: **90** bar
